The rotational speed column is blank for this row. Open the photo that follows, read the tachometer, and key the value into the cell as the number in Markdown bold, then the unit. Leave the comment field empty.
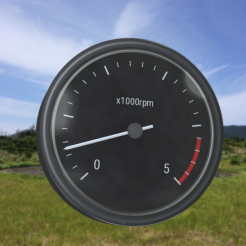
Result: **500** rpm
